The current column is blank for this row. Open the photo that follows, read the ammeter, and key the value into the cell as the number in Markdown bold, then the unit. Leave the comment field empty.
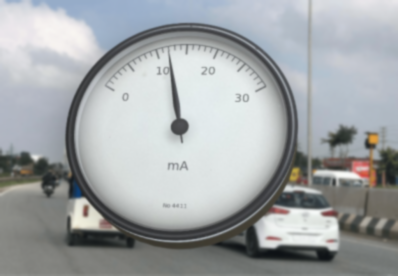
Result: **12** mA
